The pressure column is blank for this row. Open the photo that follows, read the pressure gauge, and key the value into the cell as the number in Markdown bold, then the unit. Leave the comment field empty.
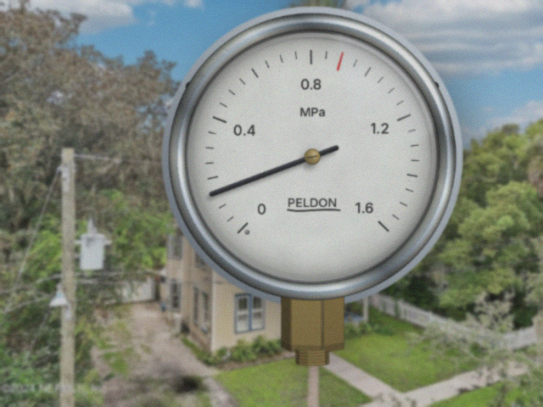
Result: **0.15** MPa
